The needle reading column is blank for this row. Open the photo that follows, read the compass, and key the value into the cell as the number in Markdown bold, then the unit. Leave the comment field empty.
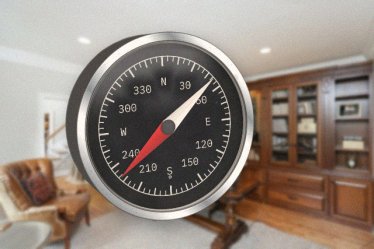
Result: **230** °
